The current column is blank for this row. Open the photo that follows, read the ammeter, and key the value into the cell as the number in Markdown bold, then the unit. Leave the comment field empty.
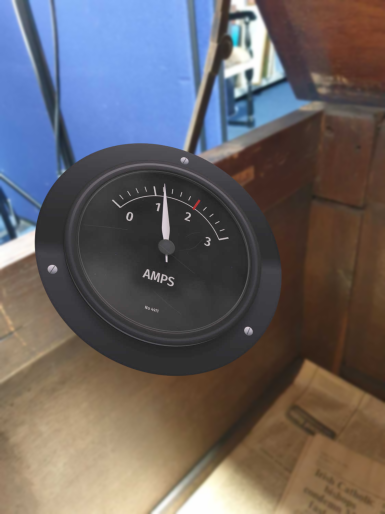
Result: **1.2** A
